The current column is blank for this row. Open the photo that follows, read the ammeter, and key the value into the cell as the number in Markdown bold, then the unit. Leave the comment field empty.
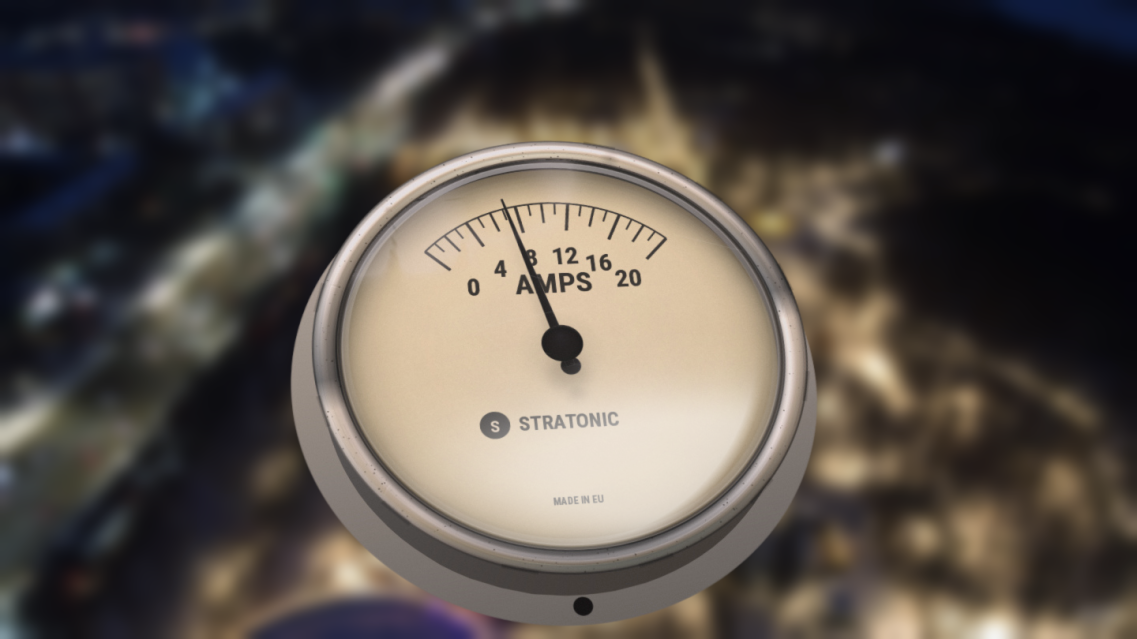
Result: **7** A
